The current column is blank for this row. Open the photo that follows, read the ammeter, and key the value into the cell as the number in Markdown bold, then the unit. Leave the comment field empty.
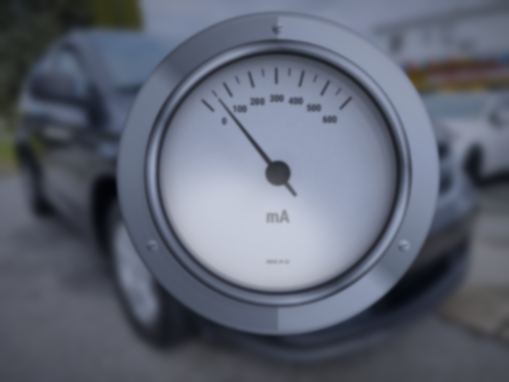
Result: **50** mA
